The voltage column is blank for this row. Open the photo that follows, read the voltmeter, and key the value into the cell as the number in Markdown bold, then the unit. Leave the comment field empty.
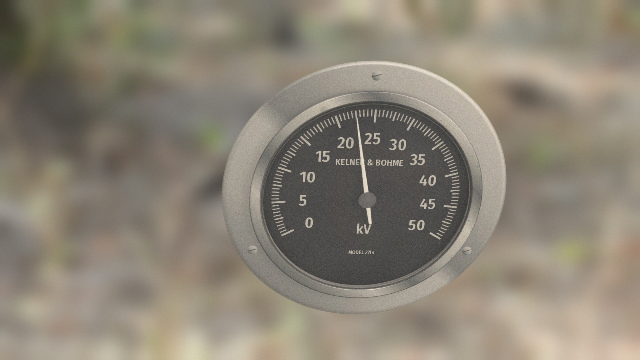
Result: **22.5** kV
